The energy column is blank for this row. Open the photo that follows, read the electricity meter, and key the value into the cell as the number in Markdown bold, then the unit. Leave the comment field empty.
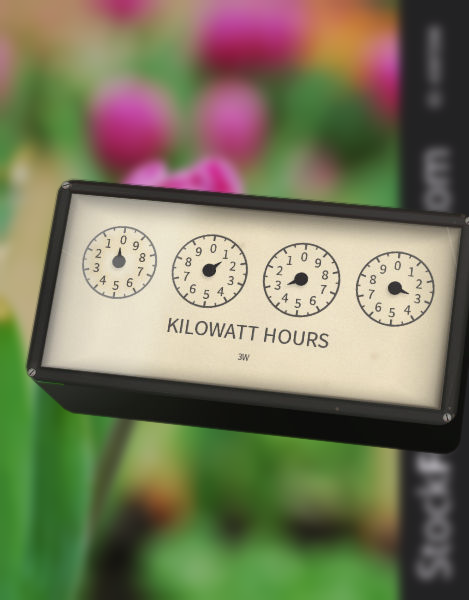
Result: **133** kWh
